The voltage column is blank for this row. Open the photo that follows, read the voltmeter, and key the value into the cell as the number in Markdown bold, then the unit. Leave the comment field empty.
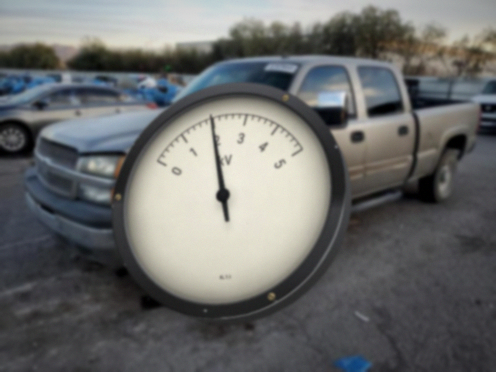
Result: **2** kV
